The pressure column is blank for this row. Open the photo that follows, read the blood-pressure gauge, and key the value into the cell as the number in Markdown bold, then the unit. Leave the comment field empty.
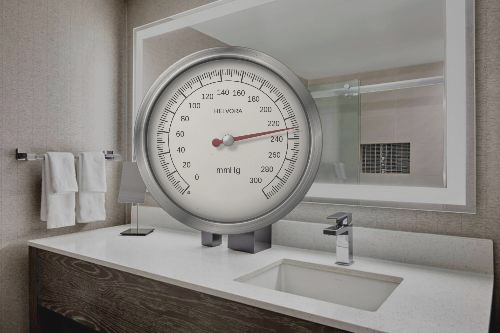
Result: **230** mmHg
